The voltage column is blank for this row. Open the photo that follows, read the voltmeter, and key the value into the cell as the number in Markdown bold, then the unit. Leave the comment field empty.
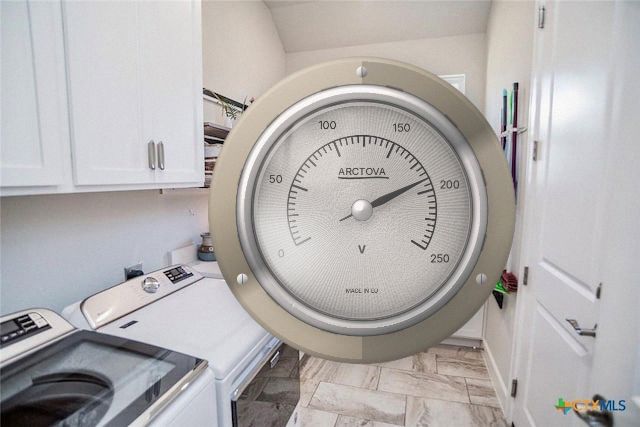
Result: **190** V
